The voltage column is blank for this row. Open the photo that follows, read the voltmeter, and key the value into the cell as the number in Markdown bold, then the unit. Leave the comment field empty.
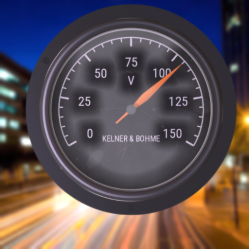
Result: **105** V
